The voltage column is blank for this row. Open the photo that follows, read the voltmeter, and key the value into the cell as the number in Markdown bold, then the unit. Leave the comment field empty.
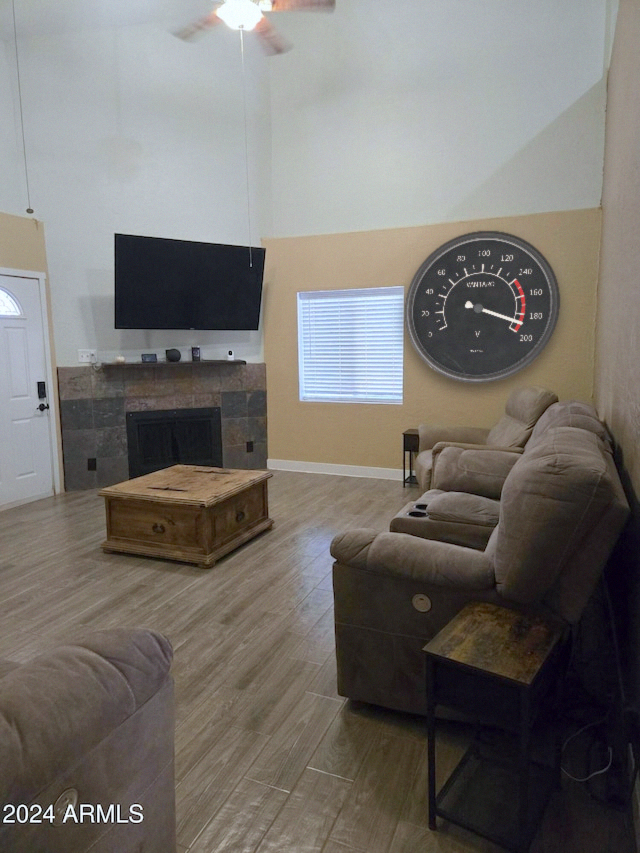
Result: **190** V
